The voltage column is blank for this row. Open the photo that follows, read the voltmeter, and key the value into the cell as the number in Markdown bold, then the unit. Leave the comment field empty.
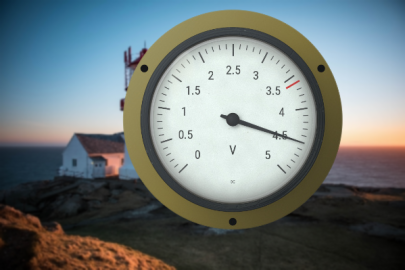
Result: **4.5** V
